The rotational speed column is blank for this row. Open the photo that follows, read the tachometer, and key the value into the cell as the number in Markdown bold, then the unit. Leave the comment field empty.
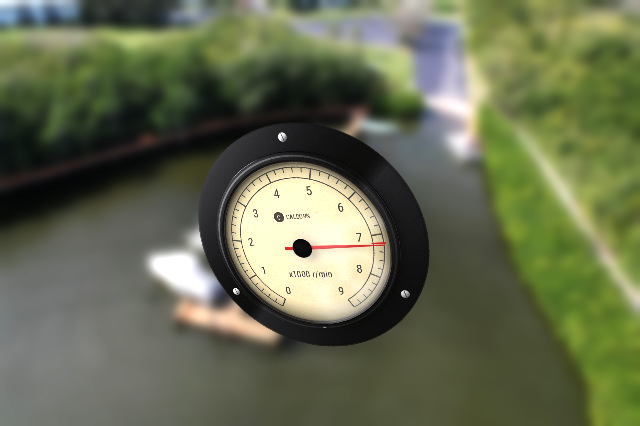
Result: **7200** rpm
